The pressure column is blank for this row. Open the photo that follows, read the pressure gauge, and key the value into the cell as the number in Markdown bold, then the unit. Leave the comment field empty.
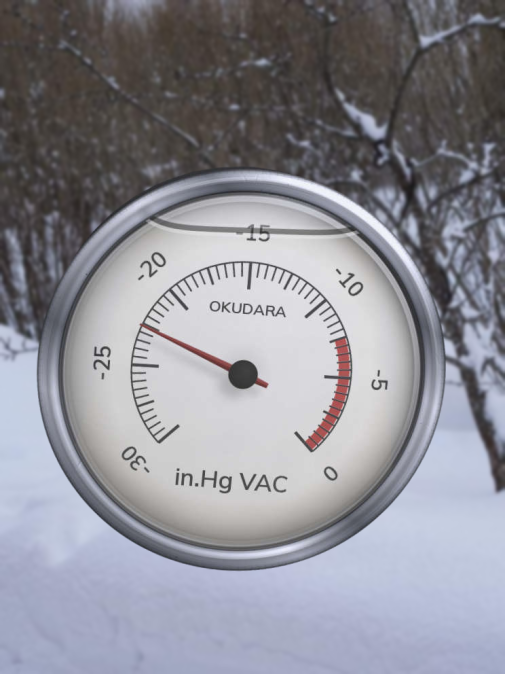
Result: **-22.5** inHg
